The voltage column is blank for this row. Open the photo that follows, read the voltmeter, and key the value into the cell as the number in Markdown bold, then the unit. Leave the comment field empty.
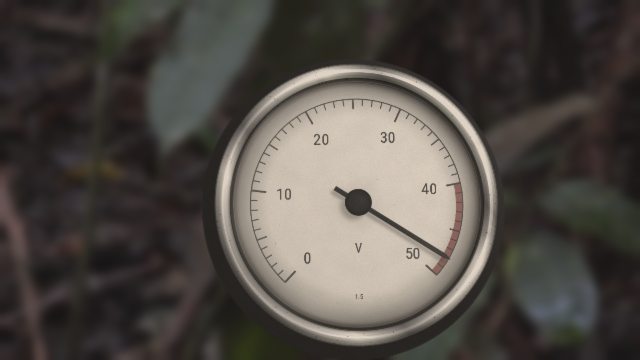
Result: **48** V
